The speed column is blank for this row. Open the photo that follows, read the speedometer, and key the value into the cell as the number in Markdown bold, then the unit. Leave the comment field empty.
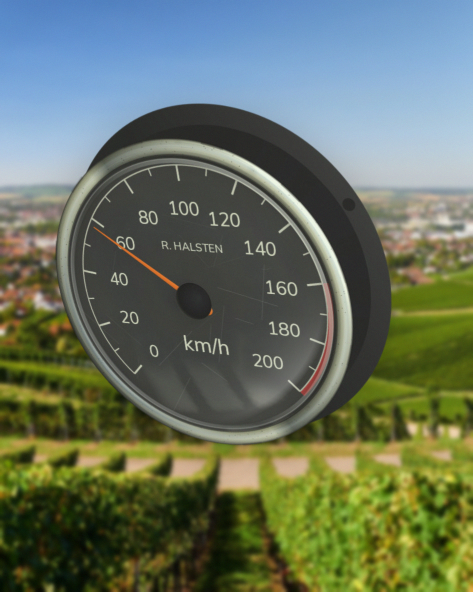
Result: **60** km/h
